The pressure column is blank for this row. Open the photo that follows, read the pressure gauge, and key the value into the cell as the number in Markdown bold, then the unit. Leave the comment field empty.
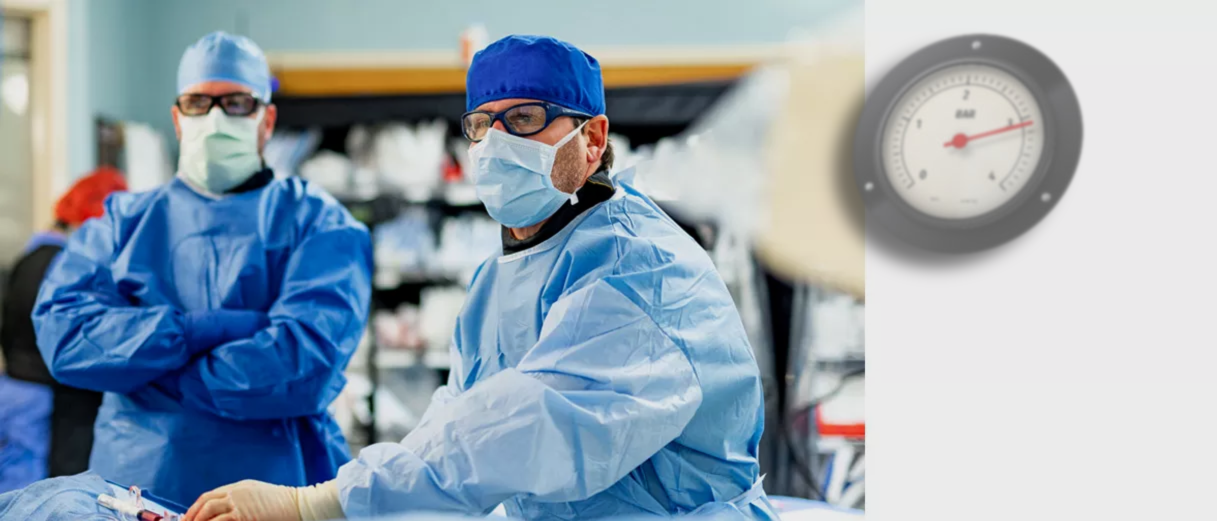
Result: **3.1** bar
